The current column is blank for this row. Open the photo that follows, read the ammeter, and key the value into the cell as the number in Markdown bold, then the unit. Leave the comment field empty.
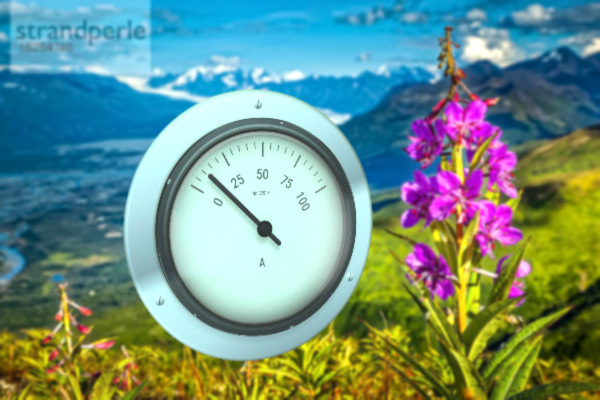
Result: **10** A
